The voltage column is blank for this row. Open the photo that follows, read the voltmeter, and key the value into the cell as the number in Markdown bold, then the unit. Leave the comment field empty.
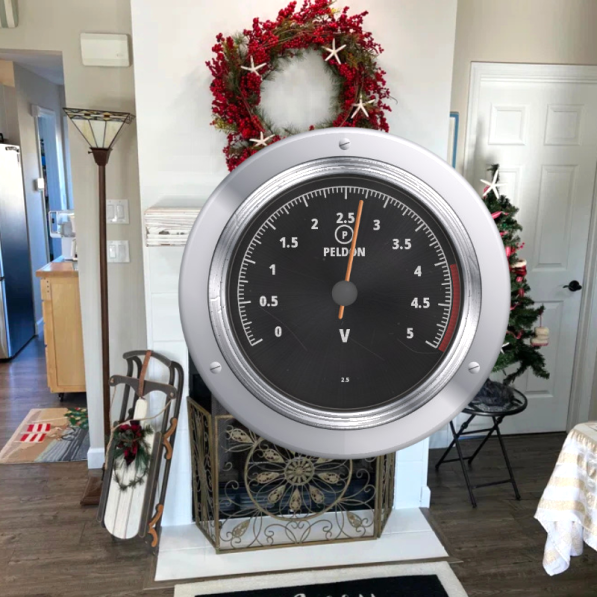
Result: **2.7** V
